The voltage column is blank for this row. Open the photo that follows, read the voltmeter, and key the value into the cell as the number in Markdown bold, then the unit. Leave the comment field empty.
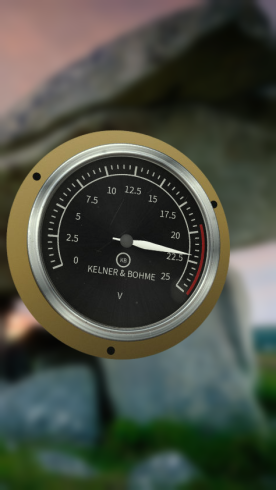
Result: **22** V
